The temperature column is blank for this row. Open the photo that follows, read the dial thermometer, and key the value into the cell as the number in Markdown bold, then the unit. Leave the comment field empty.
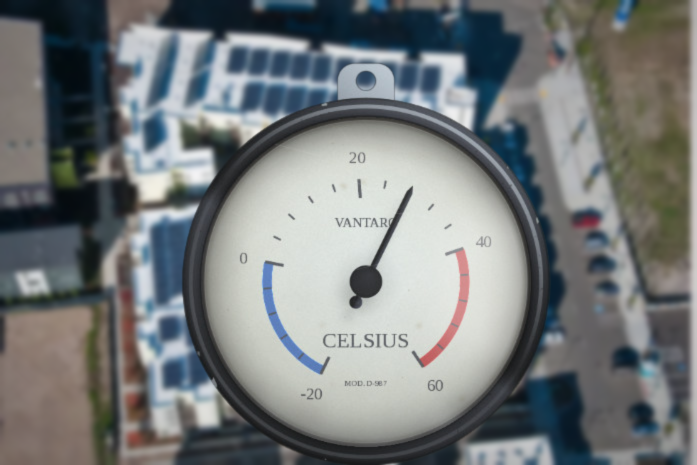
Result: **28** °C
